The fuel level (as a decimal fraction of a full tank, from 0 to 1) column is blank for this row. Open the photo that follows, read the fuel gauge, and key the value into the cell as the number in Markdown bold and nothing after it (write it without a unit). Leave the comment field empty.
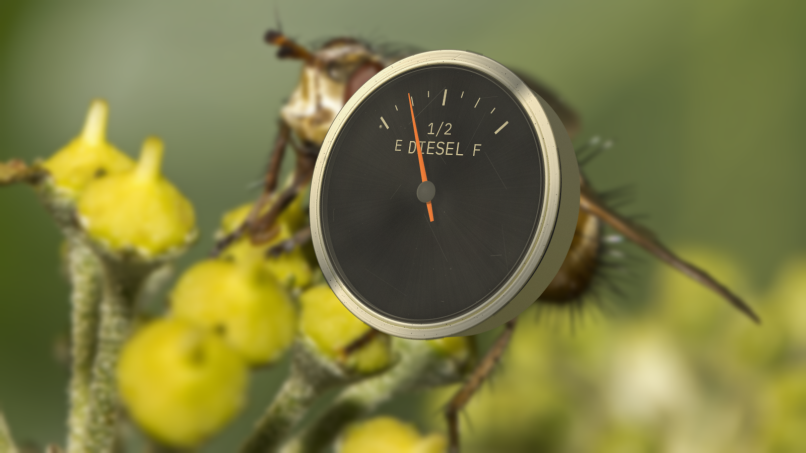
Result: **0.25**
